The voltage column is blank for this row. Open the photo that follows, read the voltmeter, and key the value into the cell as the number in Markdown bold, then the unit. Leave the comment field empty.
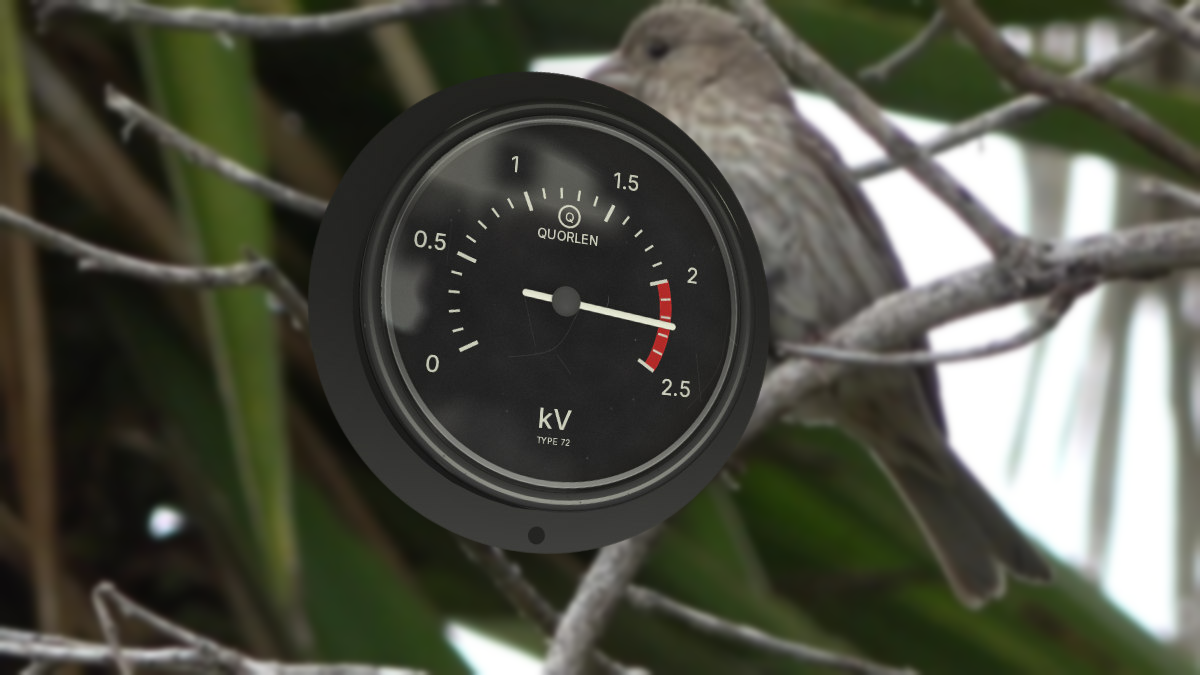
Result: **2.25** kV
